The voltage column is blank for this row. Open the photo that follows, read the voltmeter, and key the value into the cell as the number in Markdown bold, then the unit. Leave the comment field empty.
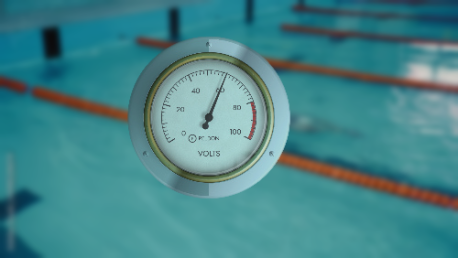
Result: **60** V
